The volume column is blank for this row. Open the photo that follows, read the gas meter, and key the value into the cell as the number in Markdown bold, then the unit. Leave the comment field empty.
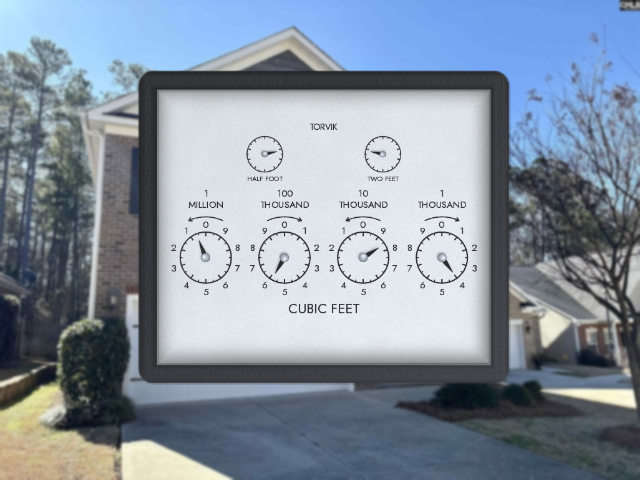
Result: **58400** ft³
